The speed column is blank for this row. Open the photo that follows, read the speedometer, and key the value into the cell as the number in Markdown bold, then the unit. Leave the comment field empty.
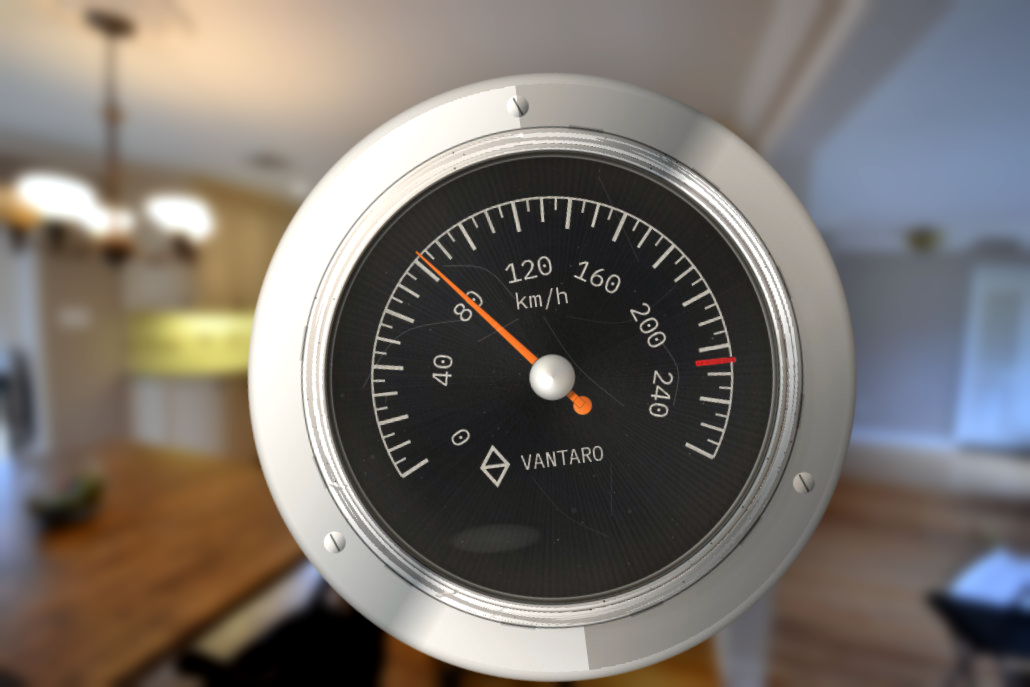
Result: **82.5** km/h
